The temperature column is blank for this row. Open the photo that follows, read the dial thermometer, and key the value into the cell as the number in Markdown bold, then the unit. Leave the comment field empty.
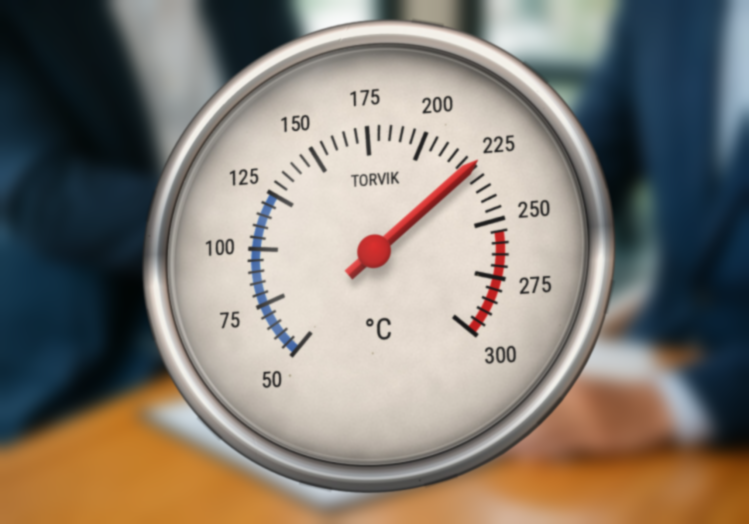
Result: **225** °C
